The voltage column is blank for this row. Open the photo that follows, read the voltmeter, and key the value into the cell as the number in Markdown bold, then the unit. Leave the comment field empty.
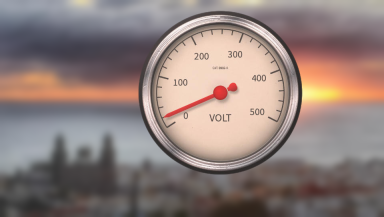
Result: **20** V
